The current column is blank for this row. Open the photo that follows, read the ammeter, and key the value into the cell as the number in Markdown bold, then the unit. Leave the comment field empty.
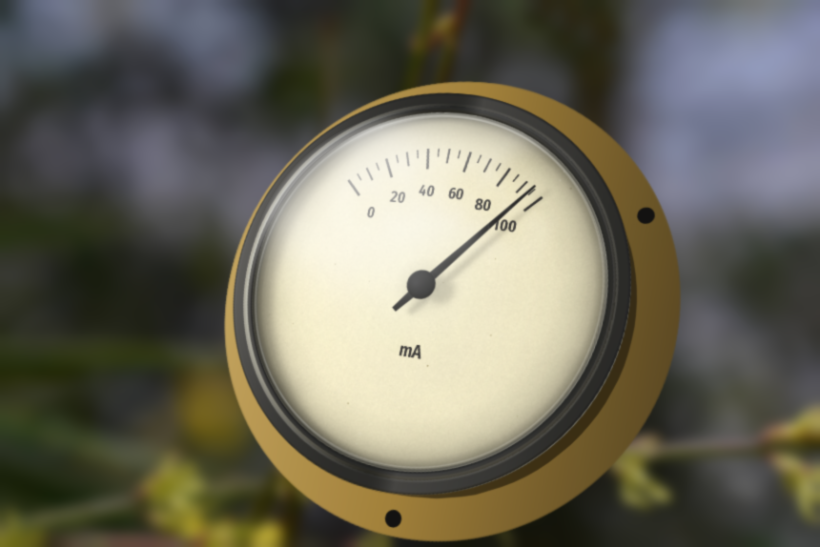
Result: **95** mA
